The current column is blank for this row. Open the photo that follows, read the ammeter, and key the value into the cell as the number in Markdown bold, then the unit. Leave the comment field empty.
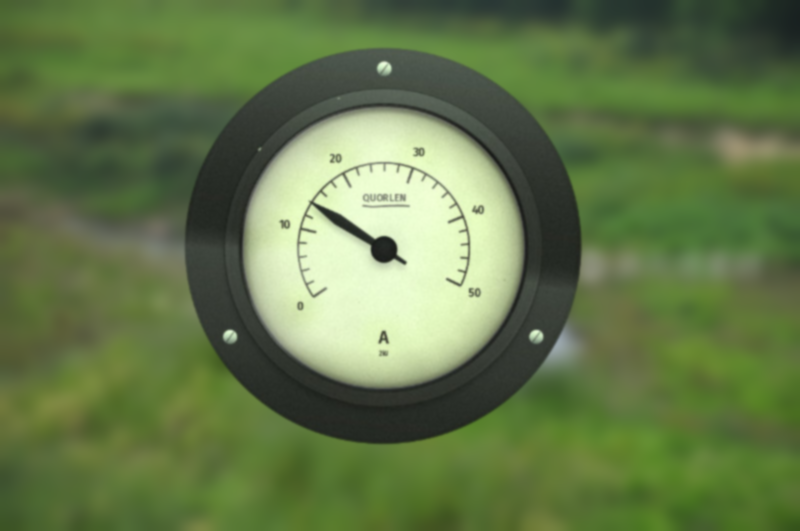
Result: **14** A
